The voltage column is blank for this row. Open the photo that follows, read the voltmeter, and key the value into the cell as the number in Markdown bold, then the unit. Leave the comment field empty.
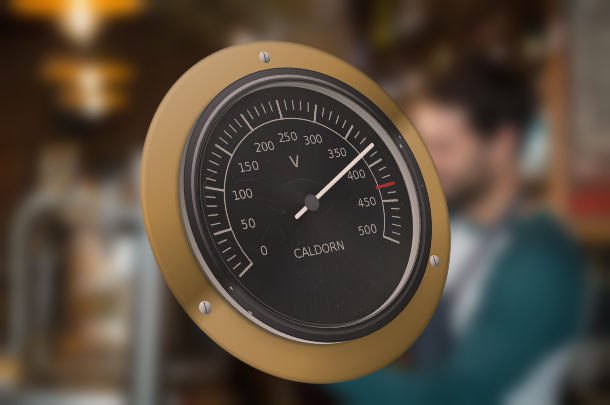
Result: **380** V
